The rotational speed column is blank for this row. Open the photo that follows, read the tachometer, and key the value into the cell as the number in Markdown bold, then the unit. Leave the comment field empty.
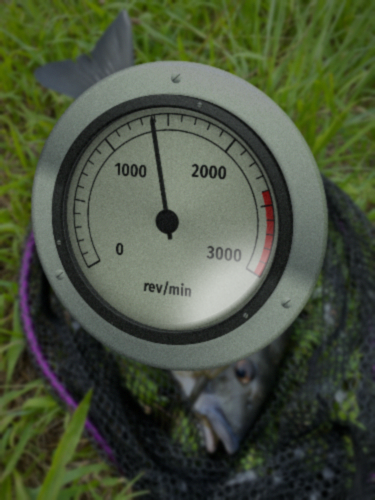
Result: **1400** rpm
